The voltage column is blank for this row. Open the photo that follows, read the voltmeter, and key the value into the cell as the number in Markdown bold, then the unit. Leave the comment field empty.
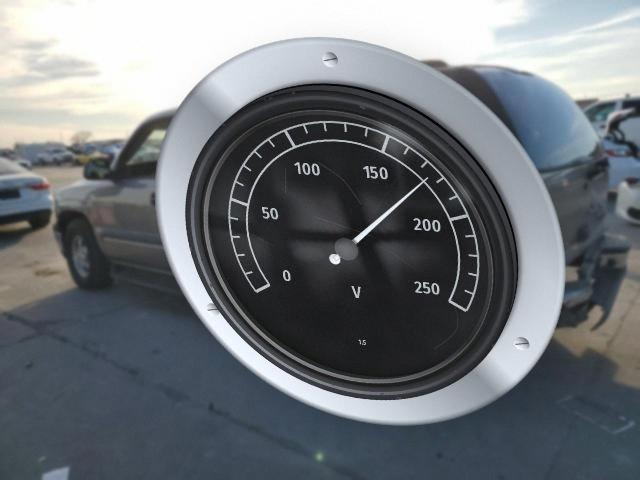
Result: **175** V
